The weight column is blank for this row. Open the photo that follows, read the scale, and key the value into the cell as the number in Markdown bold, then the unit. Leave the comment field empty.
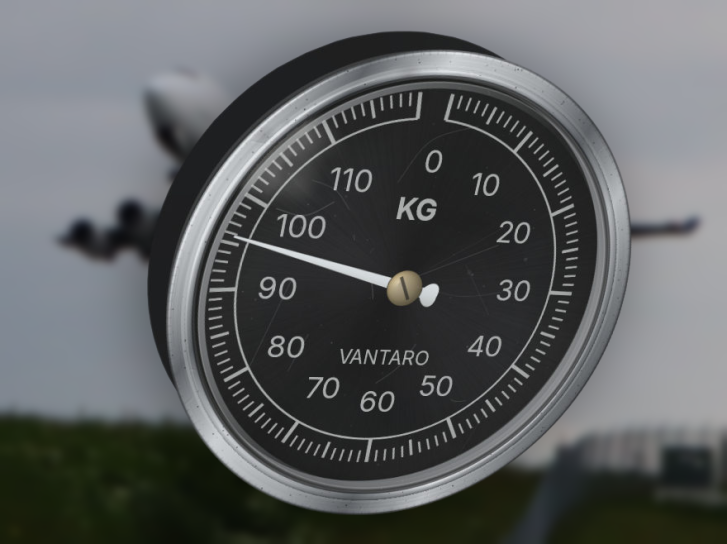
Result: **96** kg
